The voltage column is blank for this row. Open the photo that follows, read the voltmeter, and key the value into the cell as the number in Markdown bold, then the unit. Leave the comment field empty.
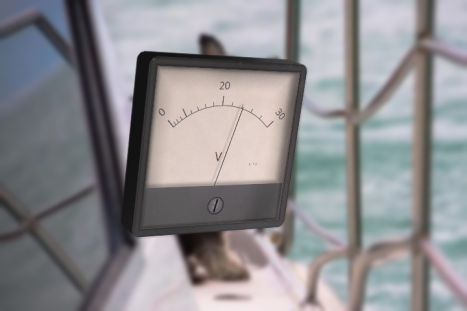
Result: **24** V
